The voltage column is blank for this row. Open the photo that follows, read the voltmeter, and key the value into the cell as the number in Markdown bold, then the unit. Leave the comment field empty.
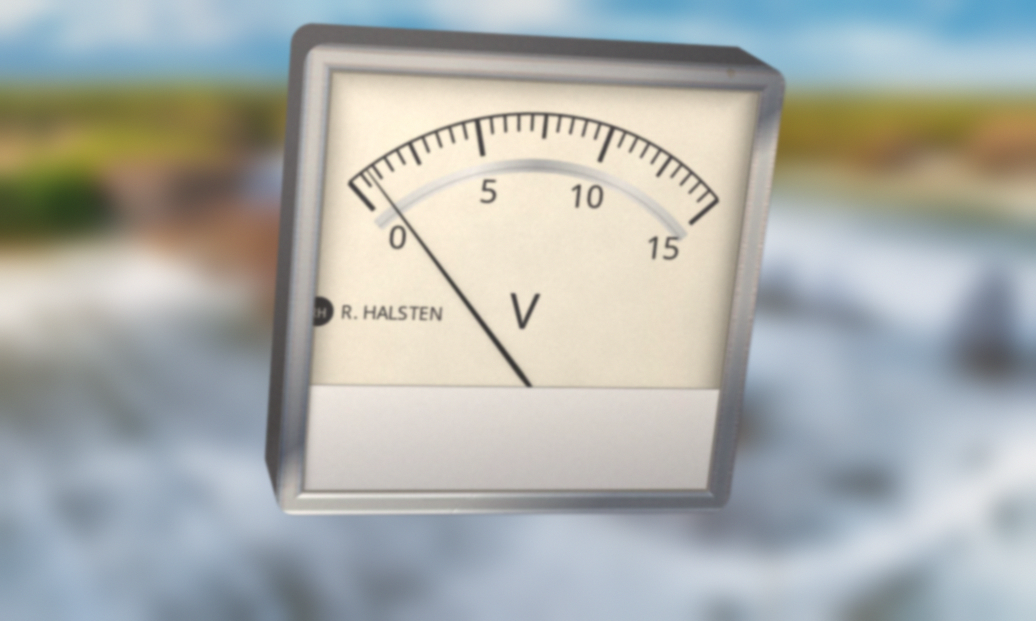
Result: **0.75** V
